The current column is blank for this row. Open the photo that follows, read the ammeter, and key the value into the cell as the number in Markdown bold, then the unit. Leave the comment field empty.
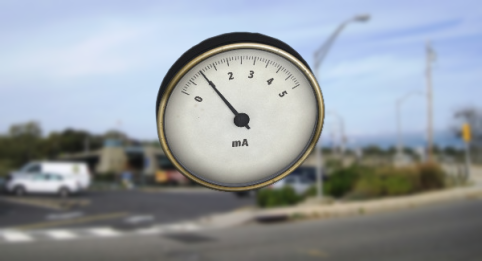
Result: **1** mA
